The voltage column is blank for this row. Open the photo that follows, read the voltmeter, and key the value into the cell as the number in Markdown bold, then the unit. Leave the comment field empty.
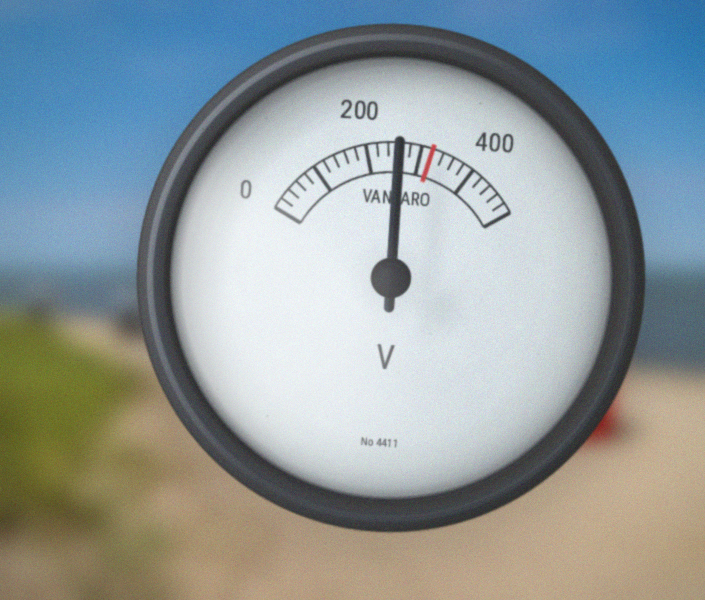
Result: **260** V
